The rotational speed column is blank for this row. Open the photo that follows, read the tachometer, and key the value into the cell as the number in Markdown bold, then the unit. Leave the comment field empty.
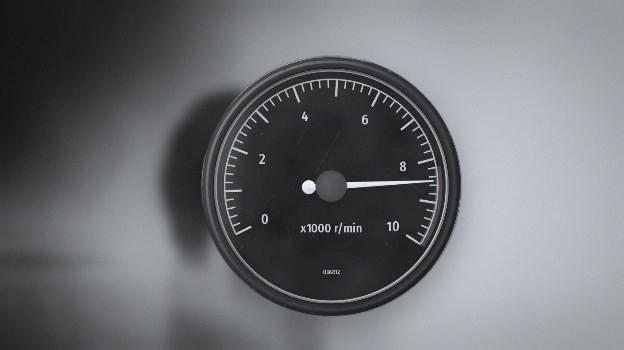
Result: **8500** rpm
